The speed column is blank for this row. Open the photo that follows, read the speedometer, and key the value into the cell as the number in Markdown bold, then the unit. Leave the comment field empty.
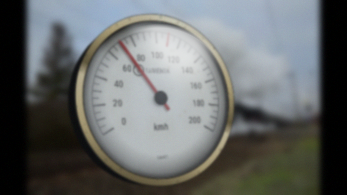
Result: **70** km/h
